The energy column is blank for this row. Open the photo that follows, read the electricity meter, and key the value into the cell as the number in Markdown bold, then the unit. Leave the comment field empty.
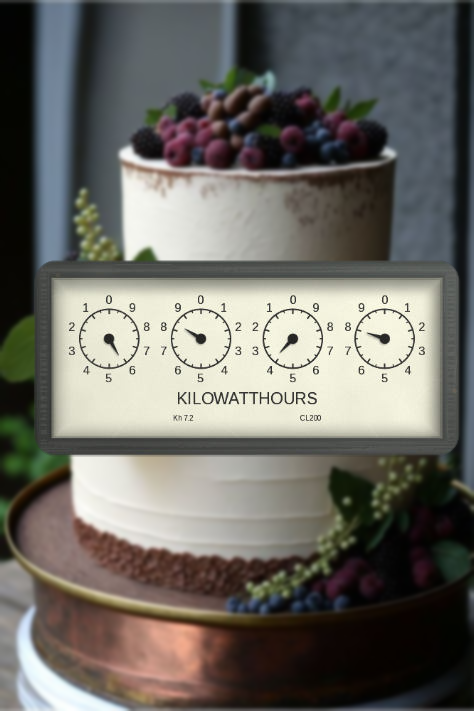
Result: **5838** kWh
